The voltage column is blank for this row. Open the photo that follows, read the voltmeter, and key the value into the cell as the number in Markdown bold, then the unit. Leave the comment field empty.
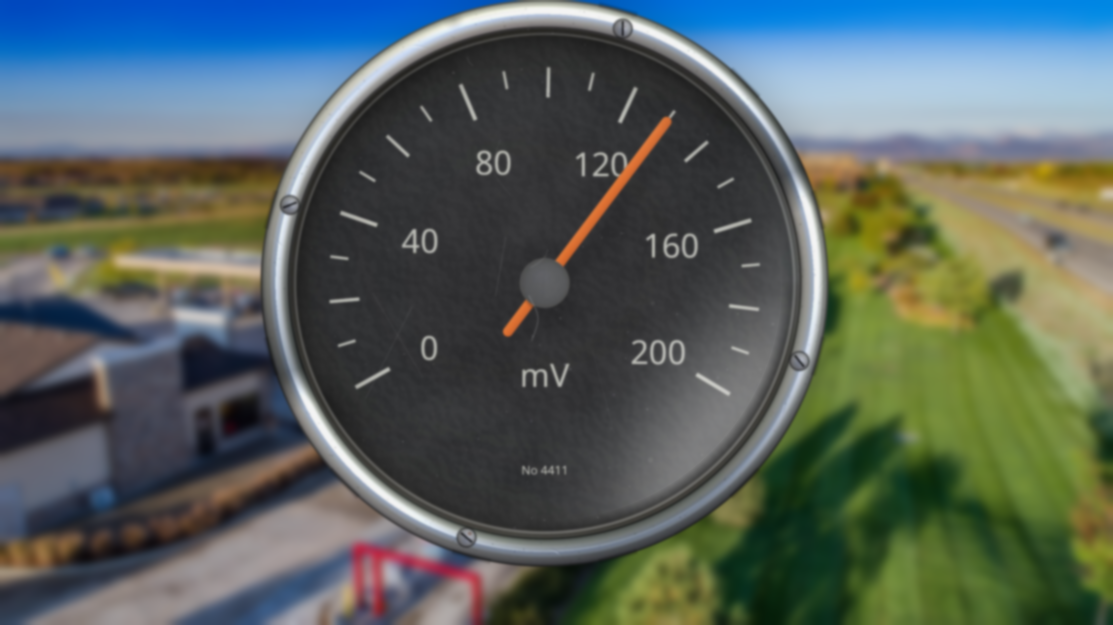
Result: **130** mV
